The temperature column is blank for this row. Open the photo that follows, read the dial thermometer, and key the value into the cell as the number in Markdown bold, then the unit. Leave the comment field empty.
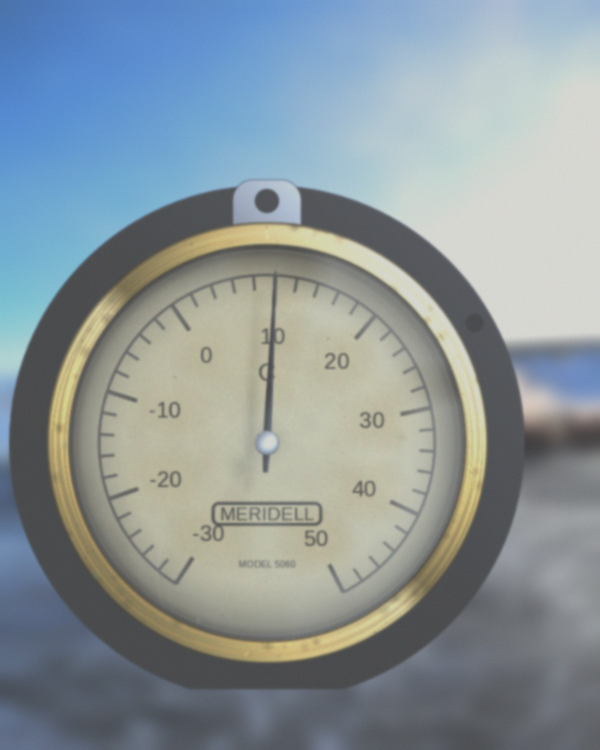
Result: **10** °C
